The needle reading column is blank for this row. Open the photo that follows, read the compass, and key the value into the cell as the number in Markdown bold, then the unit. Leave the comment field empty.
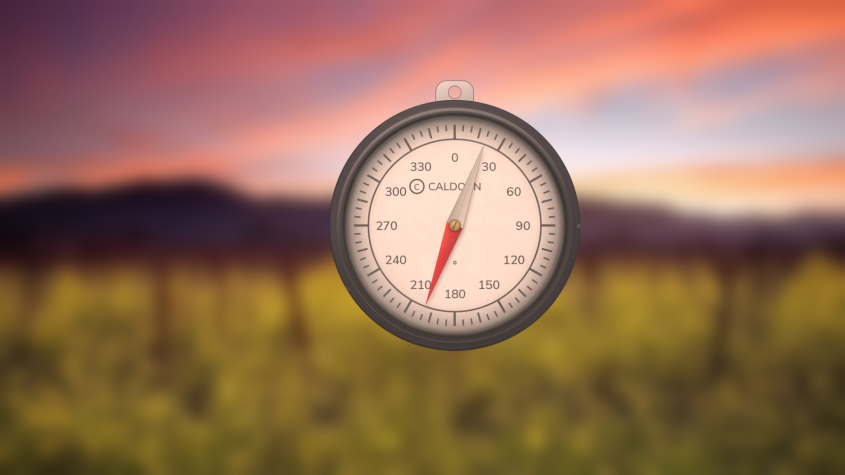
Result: **200** °
